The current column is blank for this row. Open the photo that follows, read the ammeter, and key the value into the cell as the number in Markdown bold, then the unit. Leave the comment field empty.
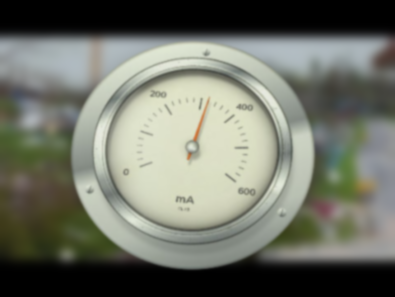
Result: **320** mA
